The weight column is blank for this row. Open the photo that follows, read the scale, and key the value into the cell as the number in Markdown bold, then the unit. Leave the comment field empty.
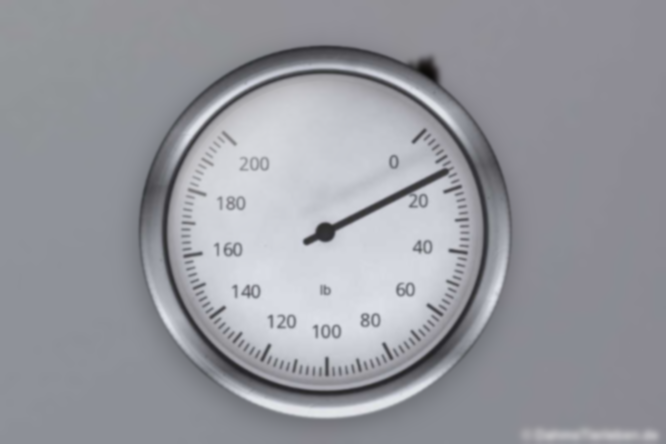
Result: **14** lb
